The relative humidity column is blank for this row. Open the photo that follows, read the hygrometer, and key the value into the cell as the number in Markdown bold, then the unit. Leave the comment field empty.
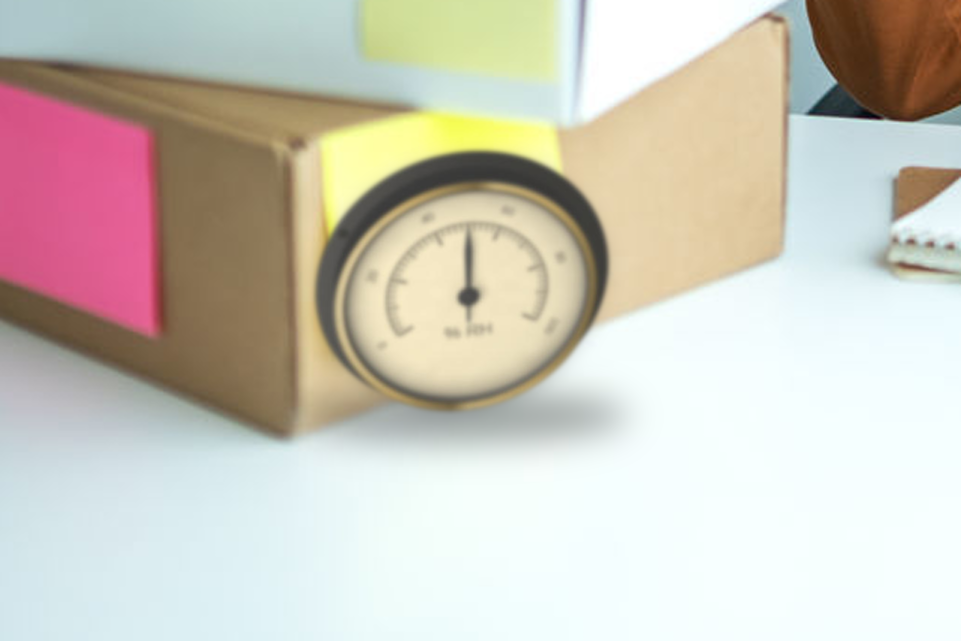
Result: **50** %
